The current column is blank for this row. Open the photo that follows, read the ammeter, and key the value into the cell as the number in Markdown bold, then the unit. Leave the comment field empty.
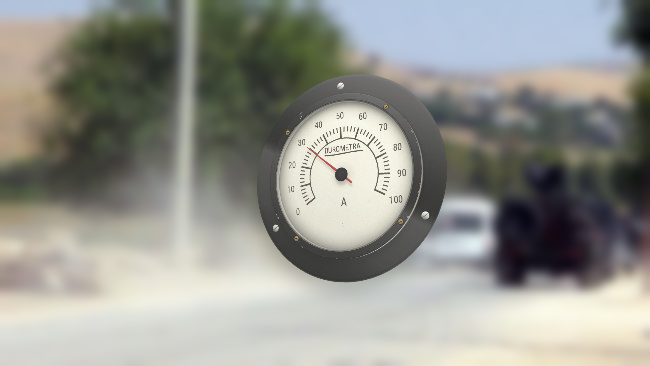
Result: **30** A
